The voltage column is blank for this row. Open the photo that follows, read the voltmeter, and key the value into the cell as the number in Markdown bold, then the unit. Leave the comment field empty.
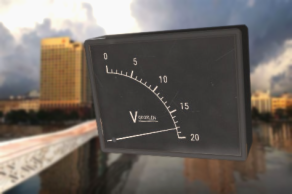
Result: **18** V
